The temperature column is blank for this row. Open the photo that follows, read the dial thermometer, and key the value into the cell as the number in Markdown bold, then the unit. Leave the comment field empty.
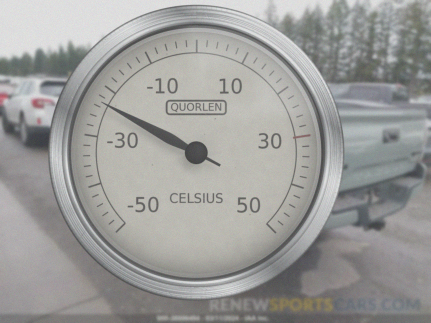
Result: **-23** °C
